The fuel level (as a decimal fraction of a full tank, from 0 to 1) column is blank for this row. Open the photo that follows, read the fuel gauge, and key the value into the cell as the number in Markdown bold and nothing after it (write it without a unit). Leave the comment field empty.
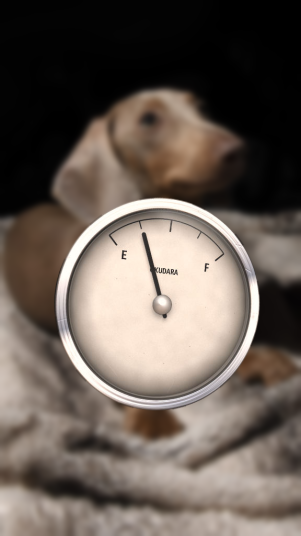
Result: **0.25**
